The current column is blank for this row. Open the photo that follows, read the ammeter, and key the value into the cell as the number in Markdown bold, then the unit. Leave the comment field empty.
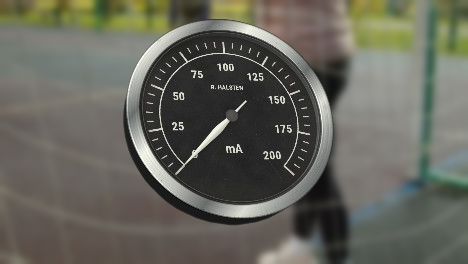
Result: **0** mA
